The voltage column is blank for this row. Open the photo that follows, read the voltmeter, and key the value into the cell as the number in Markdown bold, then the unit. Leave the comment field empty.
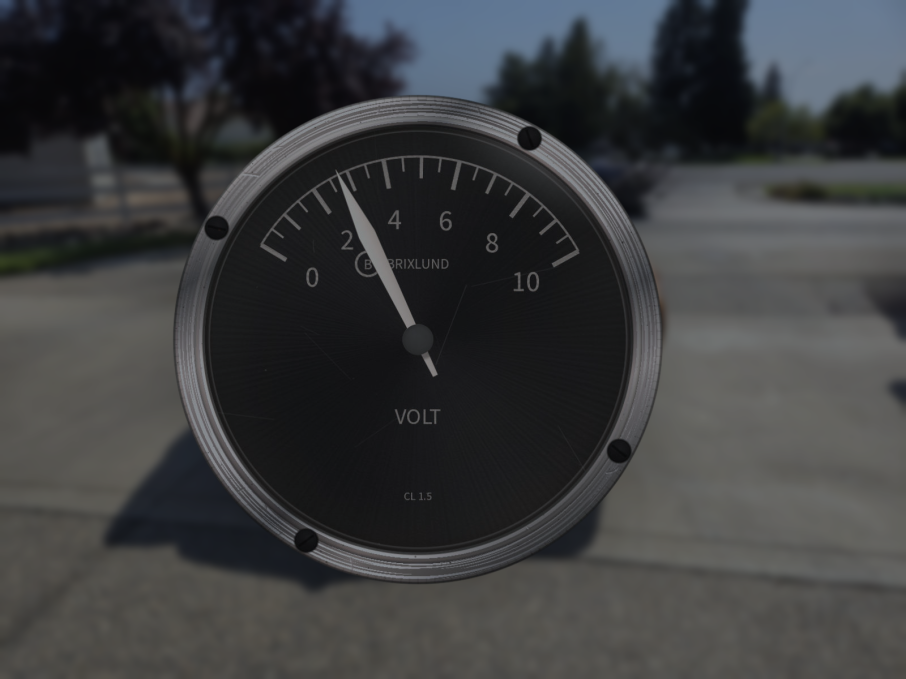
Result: **2.75** V
